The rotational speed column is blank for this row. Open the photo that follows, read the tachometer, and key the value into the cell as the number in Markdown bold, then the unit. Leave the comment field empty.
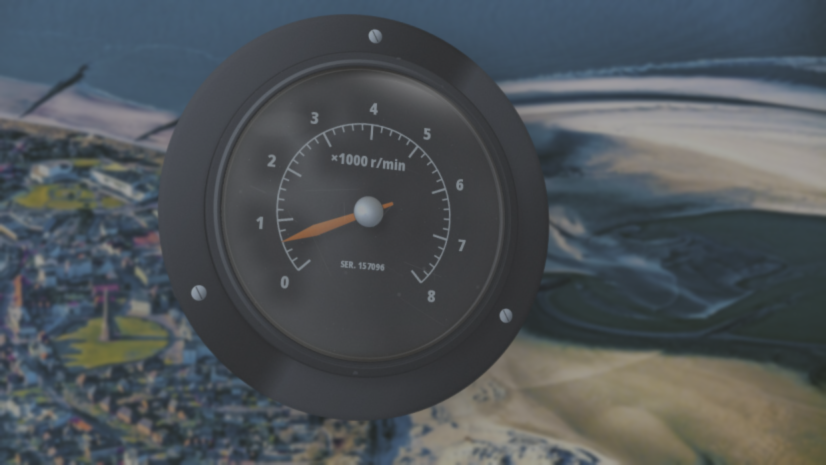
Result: **600** rpm
